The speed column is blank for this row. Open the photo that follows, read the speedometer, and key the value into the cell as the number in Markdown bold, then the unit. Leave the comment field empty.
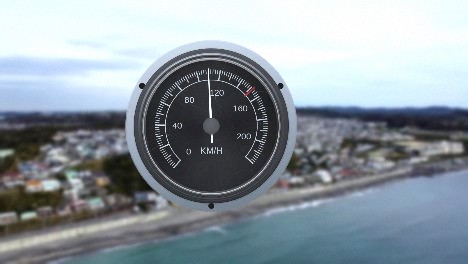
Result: **110** km/h
